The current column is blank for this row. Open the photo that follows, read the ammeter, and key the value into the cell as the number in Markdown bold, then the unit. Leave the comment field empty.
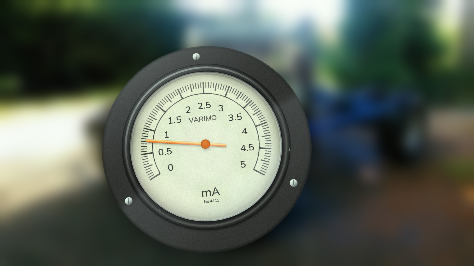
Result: **0.75** mA
